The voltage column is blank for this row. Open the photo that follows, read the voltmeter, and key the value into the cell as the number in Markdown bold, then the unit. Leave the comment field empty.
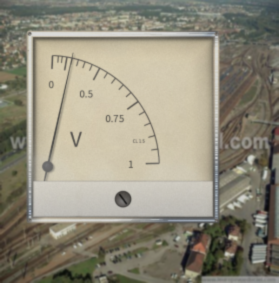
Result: **0.3** V
